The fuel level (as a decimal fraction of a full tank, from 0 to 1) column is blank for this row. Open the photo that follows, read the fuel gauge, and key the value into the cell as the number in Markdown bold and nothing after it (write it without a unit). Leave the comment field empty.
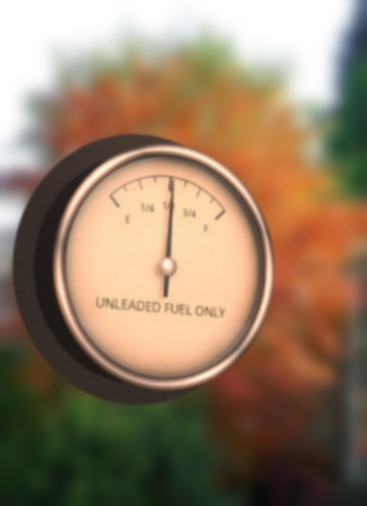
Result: **0.5**
